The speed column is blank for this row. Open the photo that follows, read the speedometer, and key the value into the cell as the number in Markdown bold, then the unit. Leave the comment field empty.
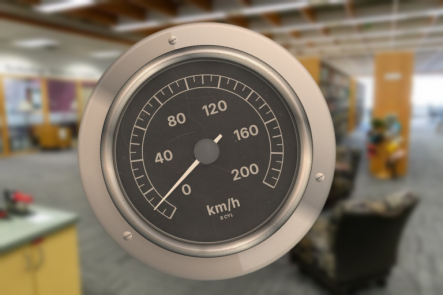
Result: **10** km/h
